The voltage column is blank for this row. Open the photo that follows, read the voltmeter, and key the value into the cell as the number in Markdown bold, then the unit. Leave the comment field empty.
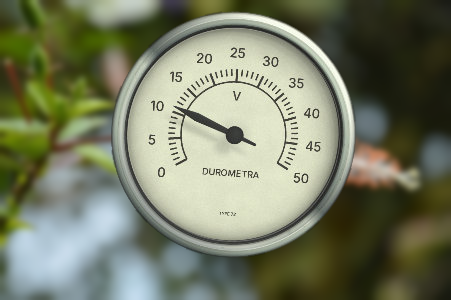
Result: **11** V
